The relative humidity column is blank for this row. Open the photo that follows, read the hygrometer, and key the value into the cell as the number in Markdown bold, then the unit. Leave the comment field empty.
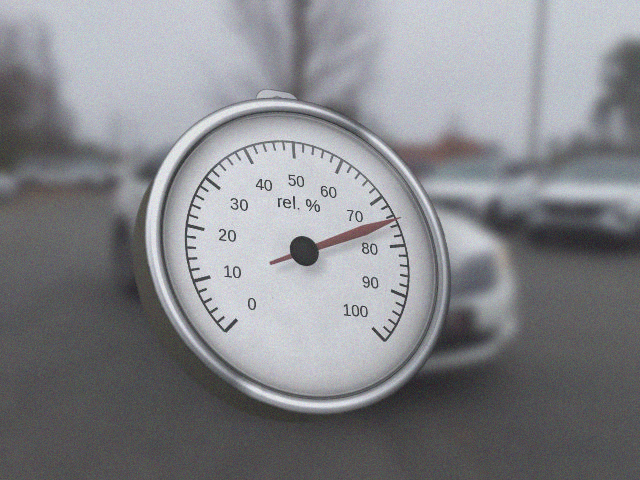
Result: **75** %
